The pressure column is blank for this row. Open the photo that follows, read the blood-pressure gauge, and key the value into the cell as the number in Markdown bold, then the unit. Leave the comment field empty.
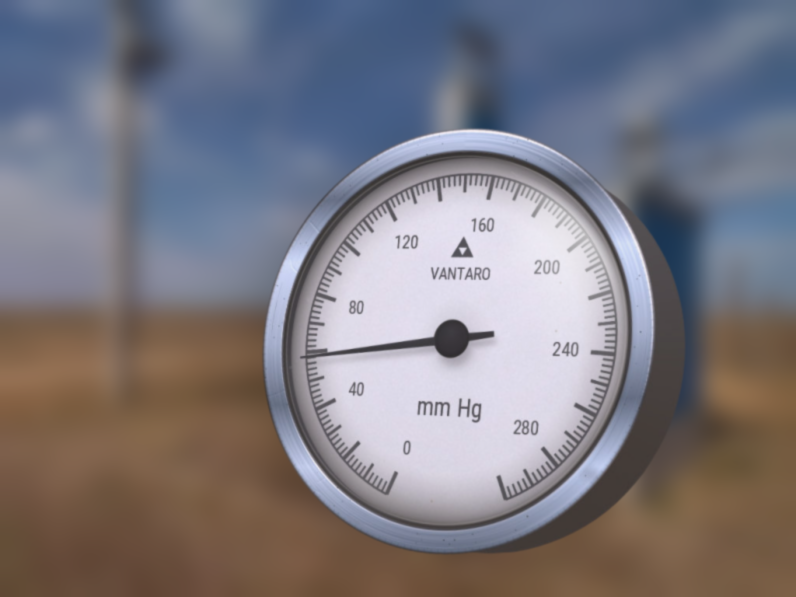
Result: **58** mmHg
